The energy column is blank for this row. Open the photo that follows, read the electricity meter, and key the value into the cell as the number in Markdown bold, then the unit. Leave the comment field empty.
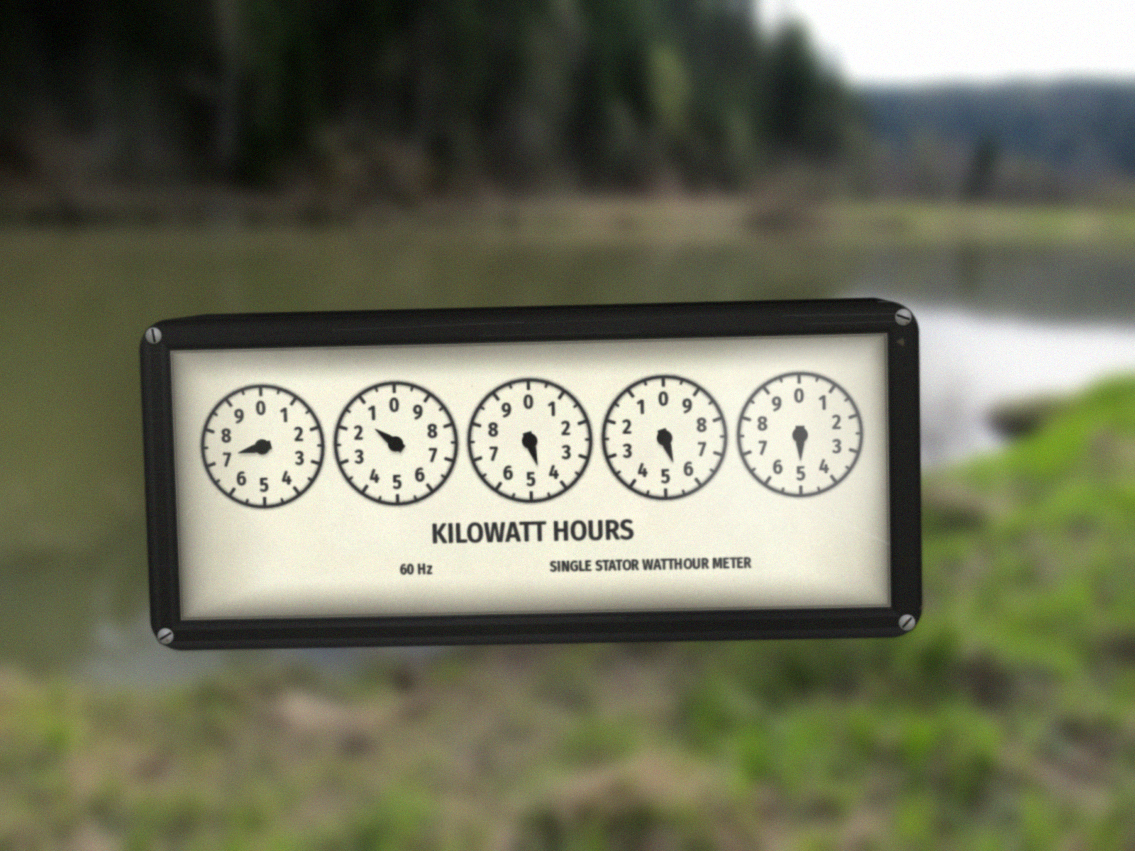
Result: **71455** kWh
